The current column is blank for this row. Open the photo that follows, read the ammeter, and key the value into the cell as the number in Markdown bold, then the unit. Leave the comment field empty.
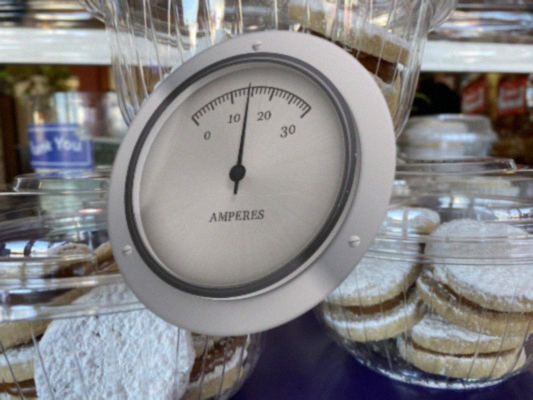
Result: **15** A
